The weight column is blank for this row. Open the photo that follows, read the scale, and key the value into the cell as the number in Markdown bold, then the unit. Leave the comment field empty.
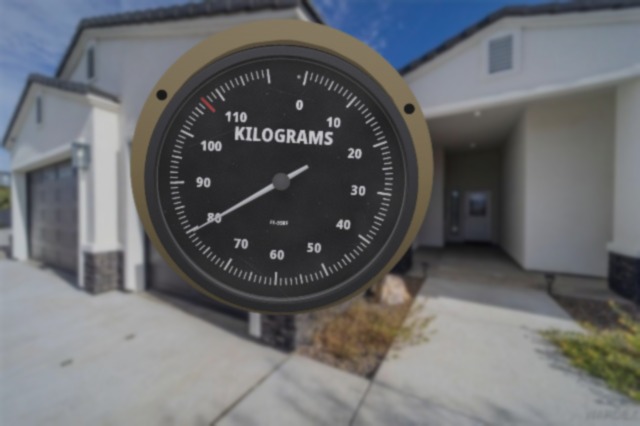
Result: **80** kg
